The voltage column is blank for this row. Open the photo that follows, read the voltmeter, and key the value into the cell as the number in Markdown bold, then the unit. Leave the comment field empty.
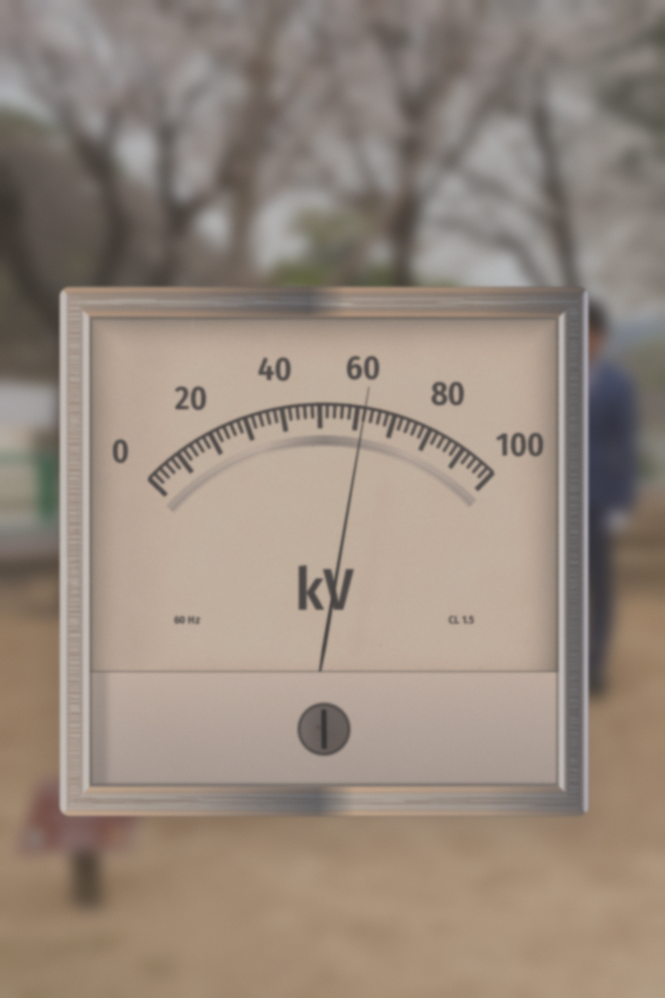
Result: **62** kV
